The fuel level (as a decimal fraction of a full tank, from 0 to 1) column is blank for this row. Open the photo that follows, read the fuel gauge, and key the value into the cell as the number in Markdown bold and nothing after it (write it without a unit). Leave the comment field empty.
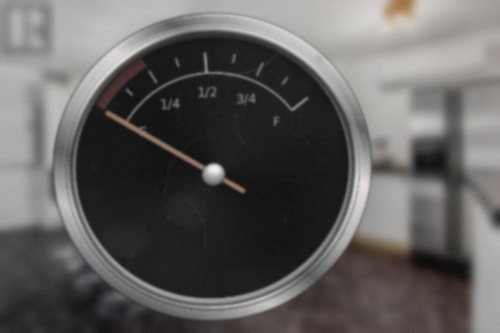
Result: **0**
